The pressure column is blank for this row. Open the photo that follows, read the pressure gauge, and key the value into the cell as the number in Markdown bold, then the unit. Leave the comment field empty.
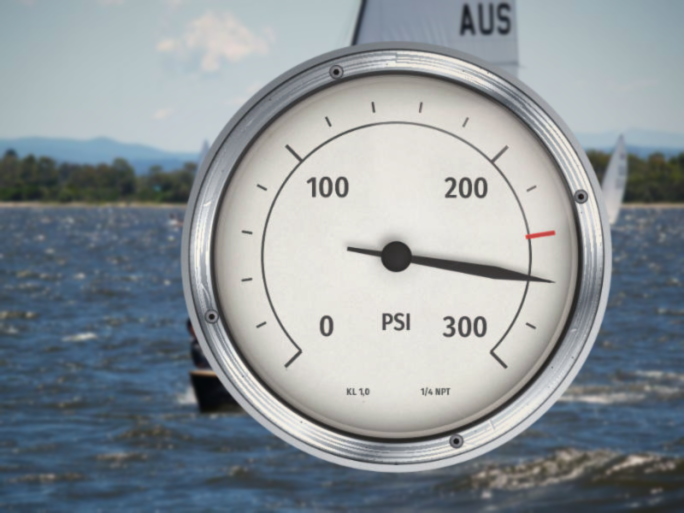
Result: **260** psi
